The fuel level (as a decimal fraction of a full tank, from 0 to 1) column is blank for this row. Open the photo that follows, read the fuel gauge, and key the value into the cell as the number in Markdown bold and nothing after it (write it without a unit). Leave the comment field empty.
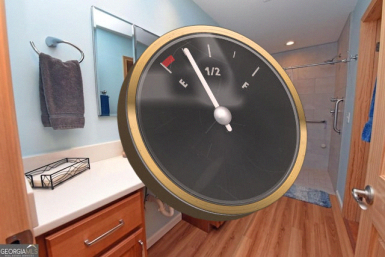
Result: **0.25**
